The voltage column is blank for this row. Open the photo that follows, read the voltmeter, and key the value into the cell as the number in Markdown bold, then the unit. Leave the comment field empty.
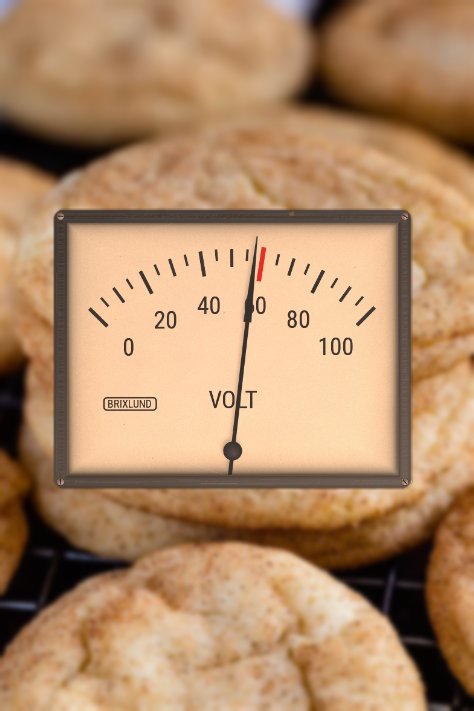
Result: **57.5** V
